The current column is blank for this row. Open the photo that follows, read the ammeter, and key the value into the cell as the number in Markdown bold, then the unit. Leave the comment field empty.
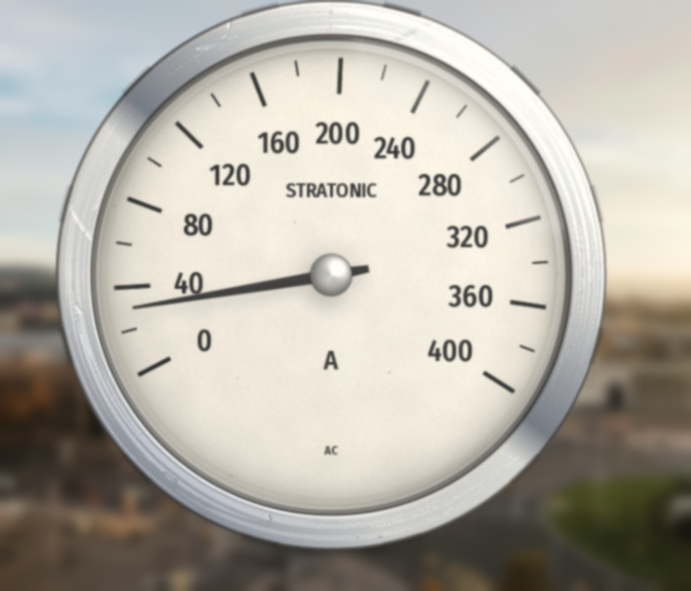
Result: **30** A
